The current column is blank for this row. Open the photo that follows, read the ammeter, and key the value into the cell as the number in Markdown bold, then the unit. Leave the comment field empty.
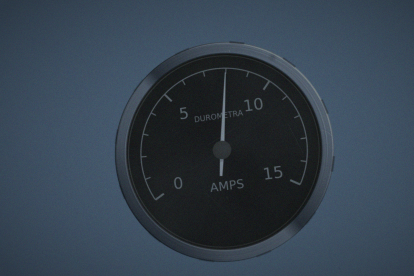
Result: **8** A
